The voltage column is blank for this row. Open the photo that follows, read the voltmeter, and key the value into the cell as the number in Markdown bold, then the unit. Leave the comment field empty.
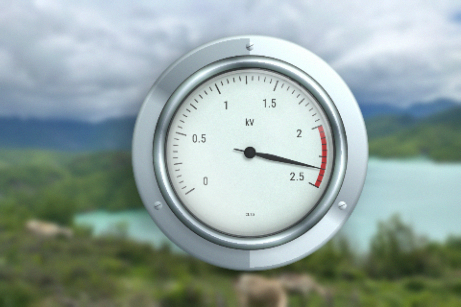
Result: **2.35** kV
